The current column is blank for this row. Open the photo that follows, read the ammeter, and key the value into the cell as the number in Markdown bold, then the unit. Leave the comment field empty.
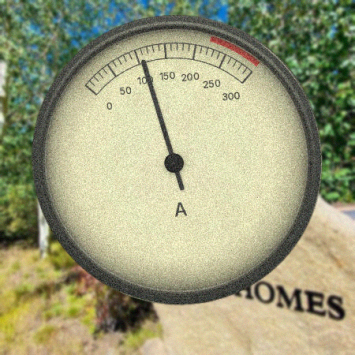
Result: **110** A
